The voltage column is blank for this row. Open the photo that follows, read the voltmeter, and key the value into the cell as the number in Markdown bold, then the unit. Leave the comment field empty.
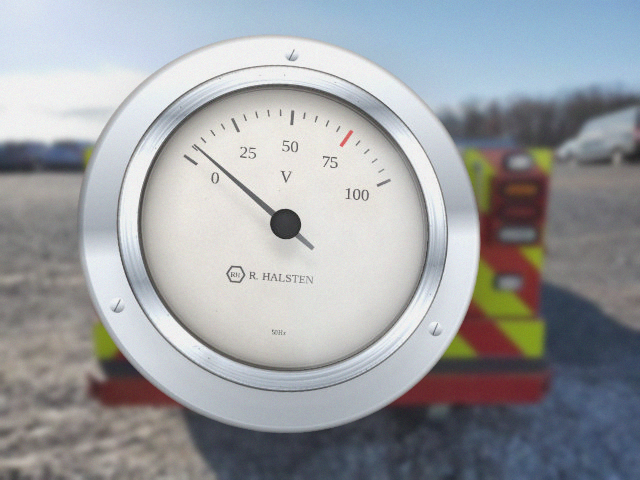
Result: **5** V
